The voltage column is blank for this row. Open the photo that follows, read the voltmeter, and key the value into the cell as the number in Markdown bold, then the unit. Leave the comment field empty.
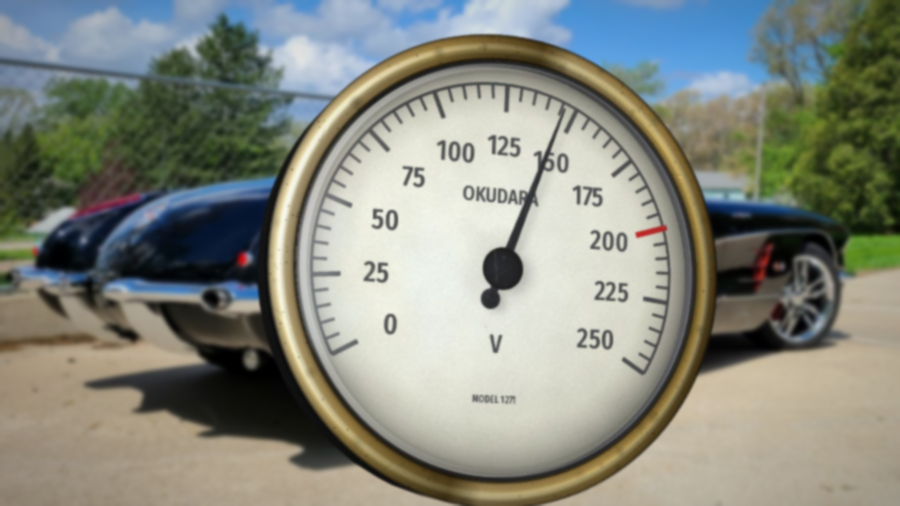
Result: **145** V
